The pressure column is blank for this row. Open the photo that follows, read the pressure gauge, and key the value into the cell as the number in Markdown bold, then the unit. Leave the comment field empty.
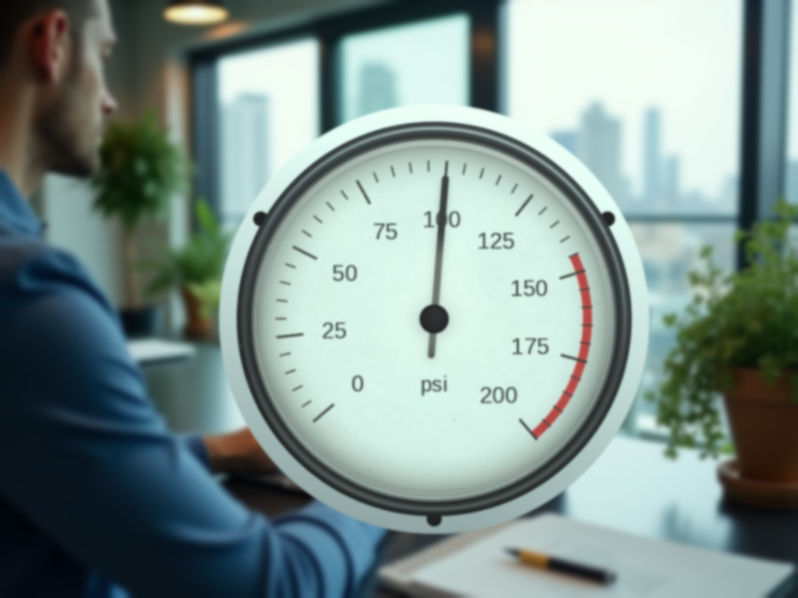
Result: **100** psi
